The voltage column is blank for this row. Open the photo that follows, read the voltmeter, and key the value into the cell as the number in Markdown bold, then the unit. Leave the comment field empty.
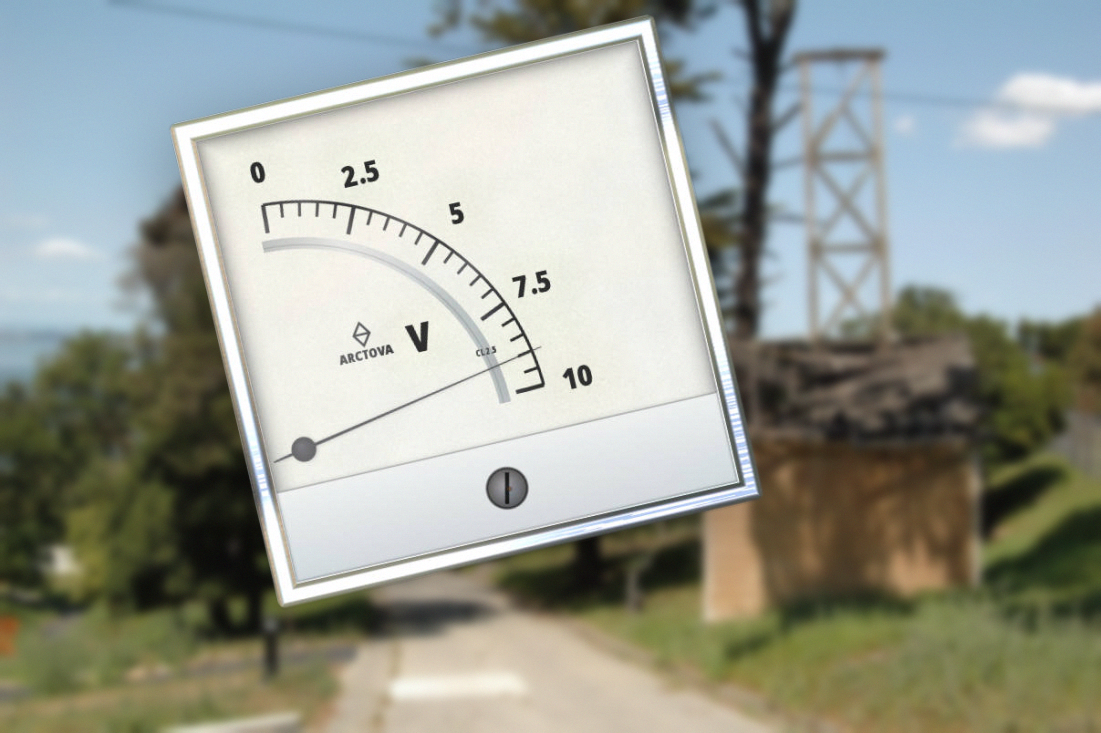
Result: **9** V
